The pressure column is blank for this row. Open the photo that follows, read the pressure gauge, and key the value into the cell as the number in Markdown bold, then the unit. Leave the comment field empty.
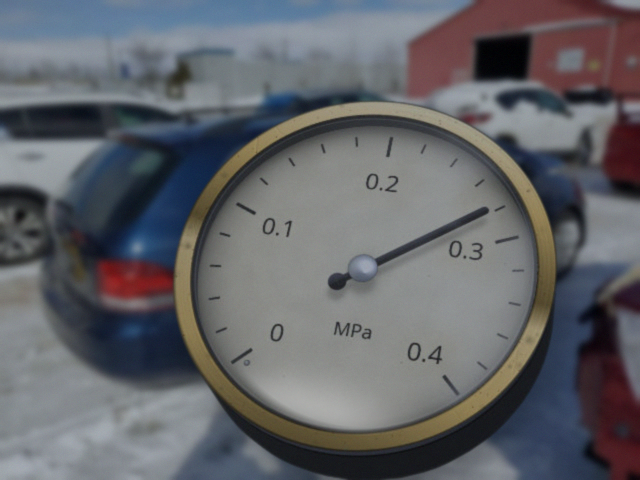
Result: **0.28** MPa
